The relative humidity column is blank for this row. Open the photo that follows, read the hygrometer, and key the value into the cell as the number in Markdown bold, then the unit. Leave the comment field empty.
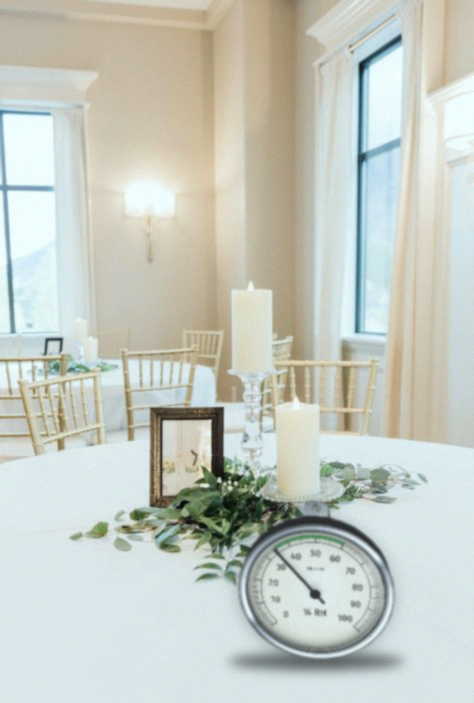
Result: **35** %
